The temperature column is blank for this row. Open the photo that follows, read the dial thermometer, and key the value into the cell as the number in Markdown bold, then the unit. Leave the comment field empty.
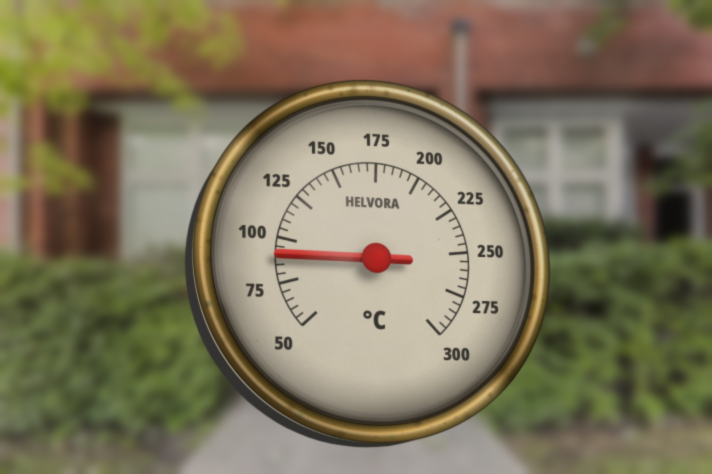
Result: **90** °C
